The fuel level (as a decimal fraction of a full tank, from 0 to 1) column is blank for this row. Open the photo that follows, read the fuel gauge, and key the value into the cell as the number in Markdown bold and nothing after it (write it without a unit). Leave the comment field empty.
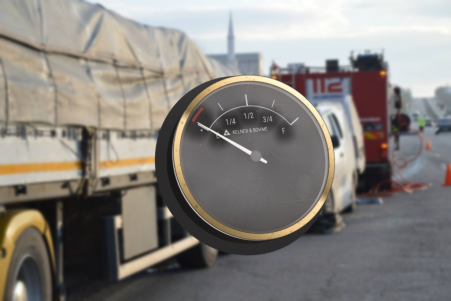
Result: **0**
